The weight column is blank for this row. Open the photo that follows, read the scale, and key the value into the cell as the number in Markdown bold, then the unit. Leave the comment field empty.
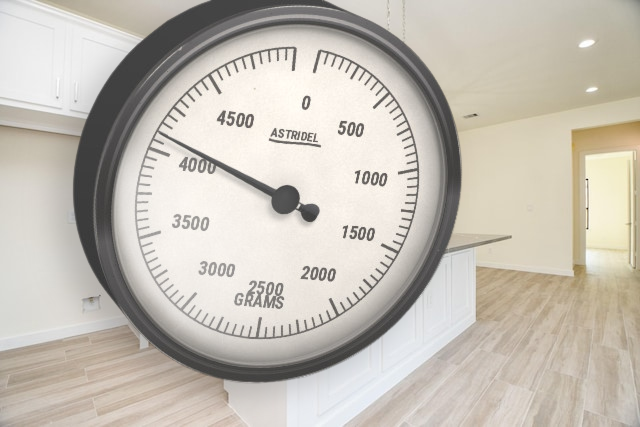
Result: **4100** g
